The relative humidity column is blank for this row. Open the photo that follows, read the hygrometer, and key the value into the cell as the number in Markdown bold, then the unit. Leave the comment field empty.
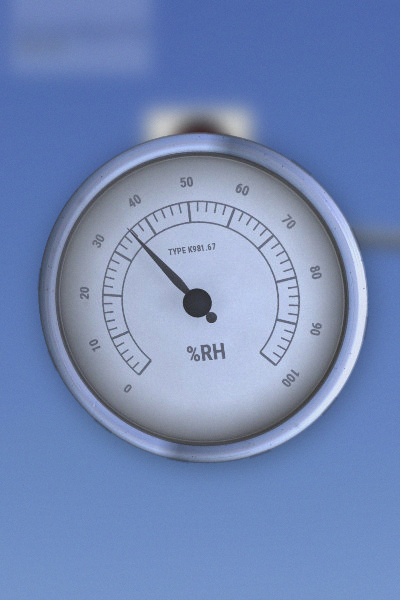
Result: **36** %
